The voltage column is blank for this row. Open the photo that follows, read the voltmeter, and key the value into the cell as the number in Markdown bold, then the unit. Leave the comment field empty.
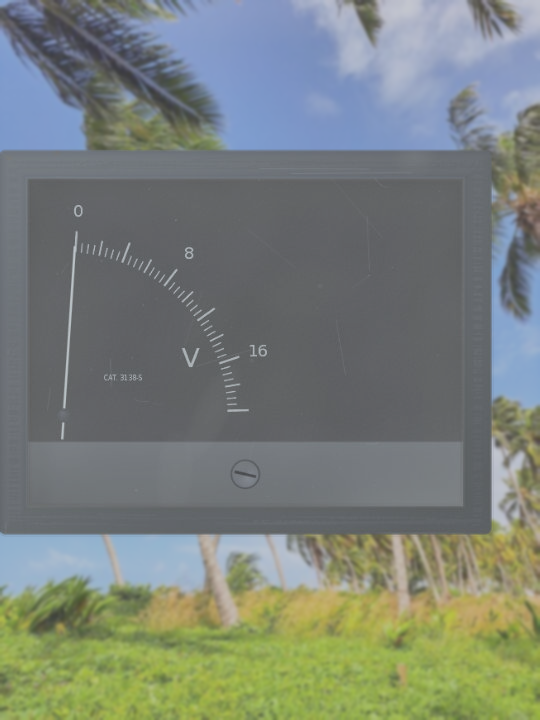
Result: **0** V
